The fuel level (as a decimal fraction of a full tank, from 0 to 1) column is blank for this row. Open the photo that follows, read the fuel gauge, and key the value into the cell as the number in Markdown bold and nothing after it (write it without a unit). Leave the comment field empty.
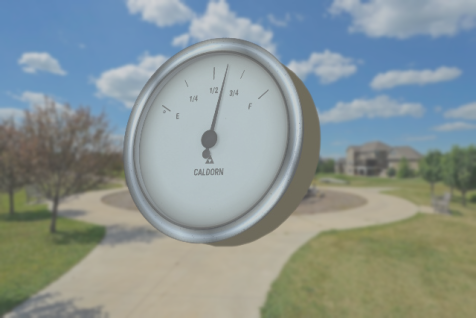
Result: **0.625**
